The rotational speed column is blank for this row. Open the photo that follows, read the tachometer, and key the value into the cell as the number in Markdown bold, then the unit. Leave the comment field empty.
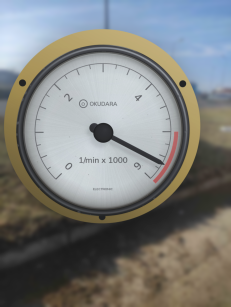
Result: **5625** rpm
